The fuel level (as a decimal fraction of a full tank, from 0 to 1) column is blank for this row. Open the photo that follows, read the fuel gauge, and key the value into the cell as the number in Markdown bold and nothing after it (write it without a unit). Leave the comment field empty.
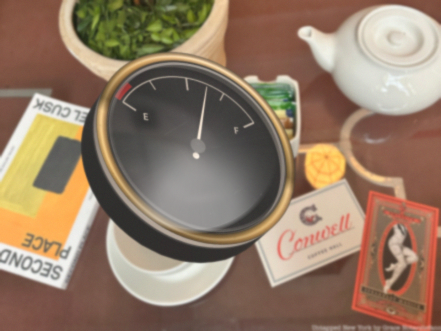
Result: **0.625**
